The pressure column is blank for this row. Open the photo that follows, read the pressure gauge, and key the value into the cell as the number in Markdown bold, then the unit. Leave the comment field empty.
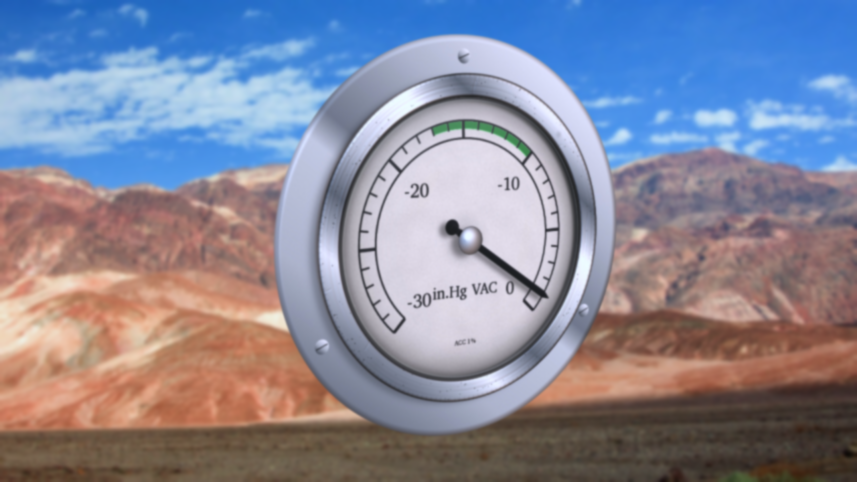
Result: **-1** inHg
